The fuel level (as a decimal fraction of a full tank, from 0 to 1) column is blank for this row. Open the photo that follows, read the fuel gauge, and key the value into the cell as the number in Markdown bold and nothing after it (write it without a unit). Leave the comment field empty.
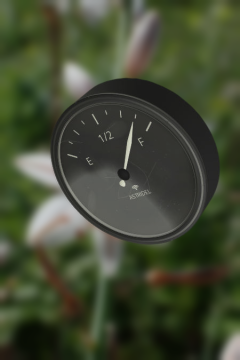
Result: **0.875**
